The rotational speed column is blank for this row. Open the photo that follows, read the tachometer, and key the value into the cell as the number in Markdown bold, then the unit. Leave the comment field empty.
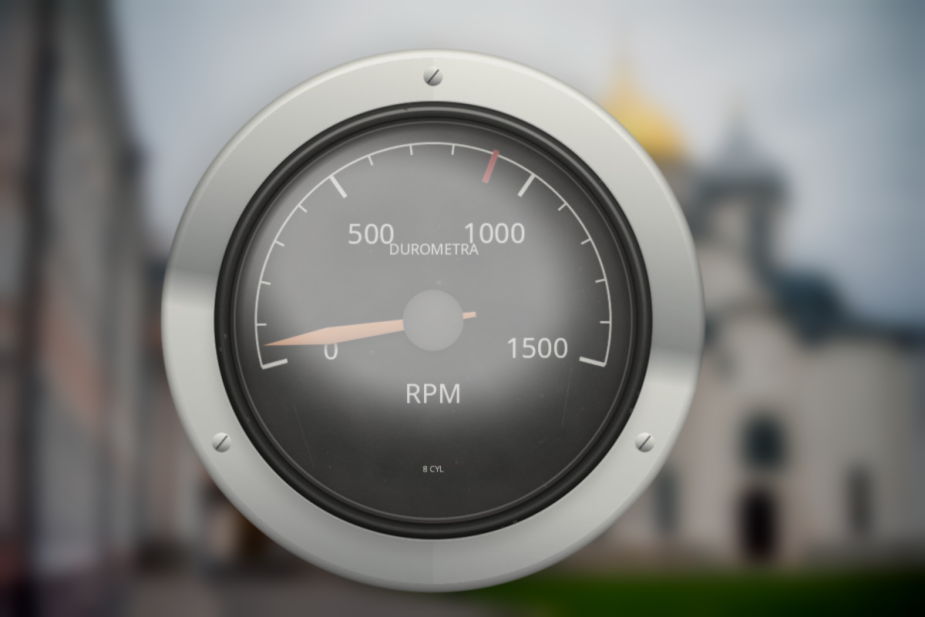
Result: **50** rpm
